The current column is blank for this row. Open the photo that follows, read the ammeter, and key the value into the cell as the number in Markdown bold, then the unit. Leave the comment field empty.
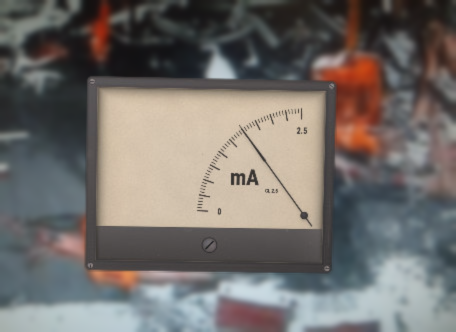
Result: **1.5** mA
